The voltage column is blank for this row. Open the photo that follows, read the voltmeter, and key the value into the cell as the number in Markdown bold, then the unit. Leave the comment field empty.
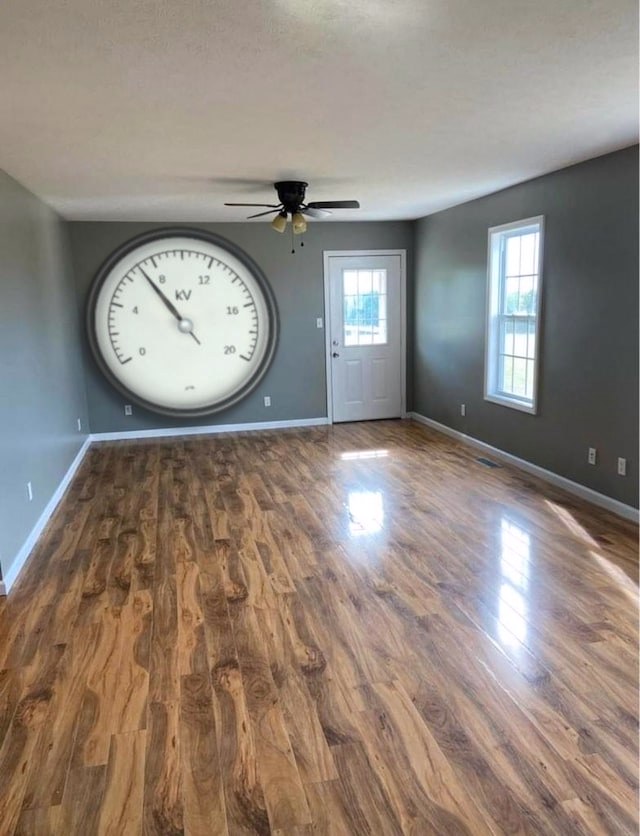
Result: **7** kV
